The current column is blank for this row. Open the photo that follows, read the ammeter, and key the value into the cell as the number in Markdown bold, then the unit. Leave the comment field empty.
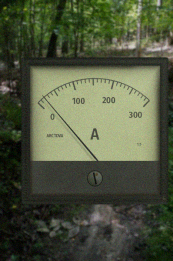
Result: **20** A
